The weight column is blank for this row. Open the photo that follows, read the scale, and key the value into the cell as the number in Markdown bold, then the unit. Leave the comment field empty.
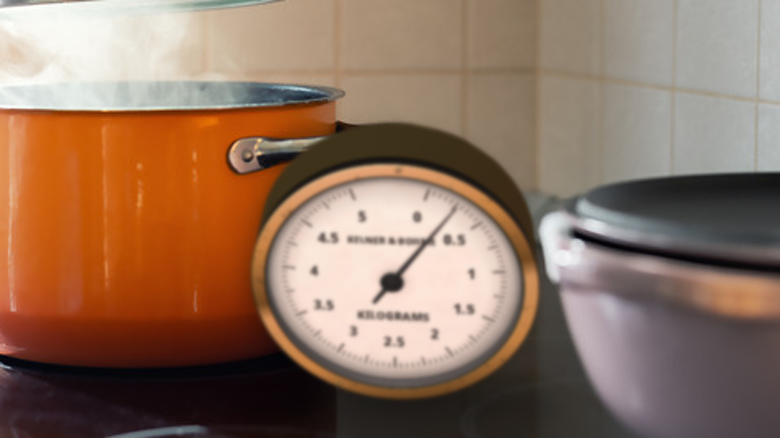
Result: **0.25** kg
